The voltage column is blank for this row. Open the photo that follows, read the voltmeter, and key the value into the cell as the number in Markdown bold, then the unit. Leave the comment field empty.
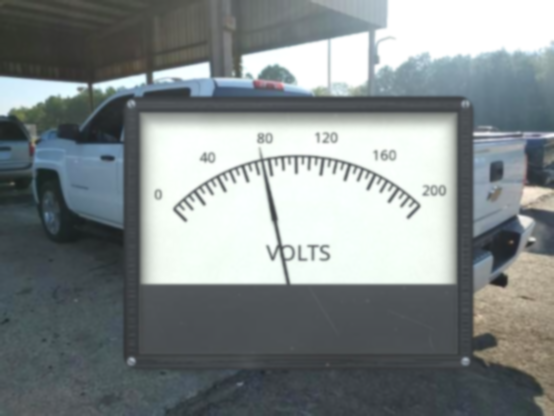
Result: **75** V
